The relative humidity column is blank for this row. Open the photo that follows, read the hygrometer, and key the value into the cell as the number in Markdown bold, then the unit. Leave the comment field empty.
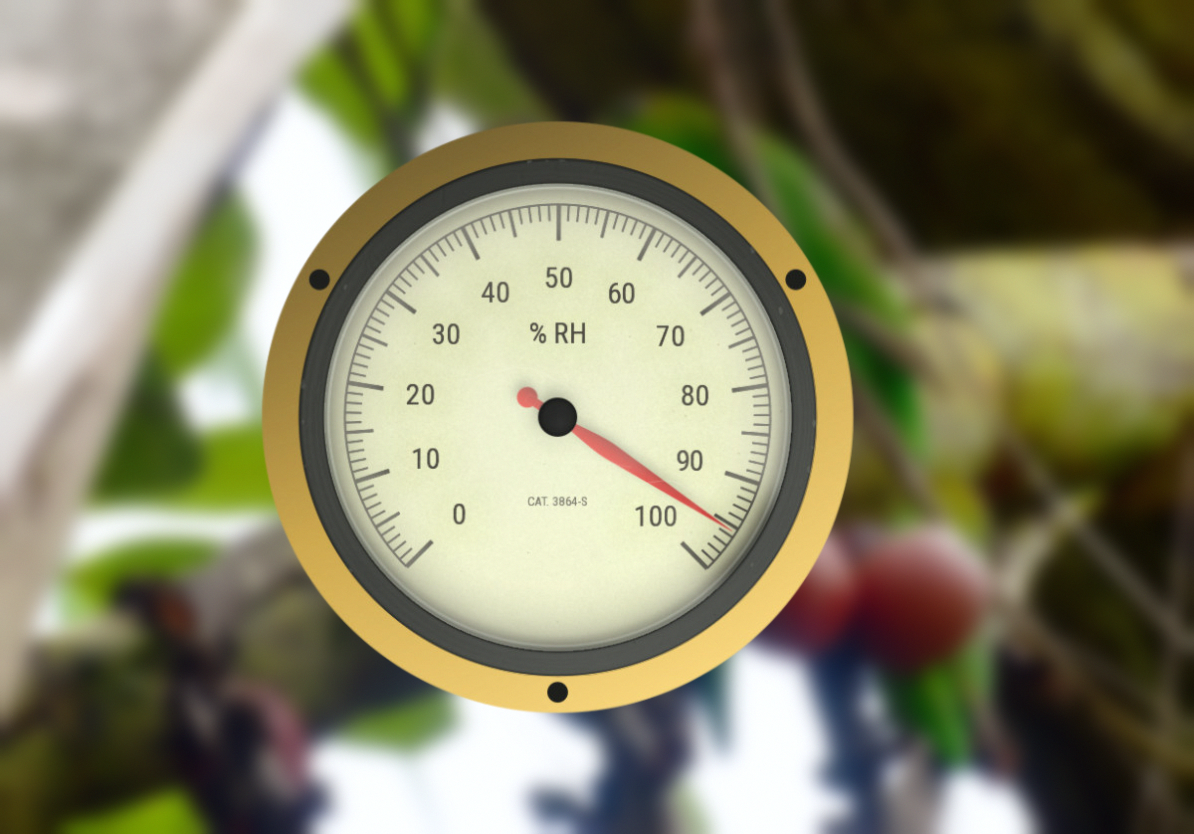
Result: **95.5** %
